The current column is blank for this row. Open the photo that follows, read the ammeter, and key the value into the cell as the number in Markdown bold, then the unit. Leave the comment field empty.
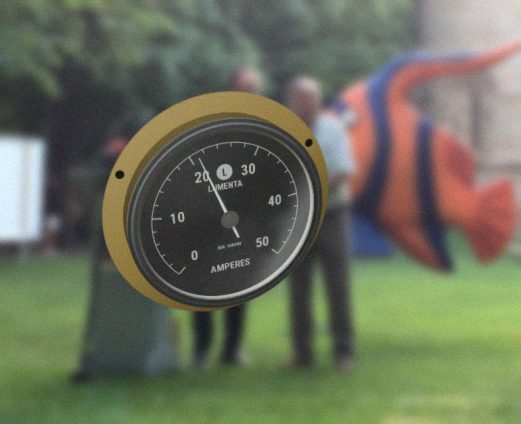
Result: **21** A
